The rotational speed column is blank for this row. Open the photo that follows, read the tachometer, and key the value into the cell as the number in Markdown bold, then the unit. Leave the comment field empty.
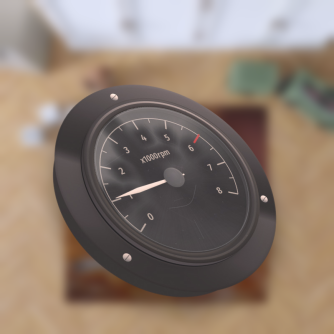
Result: **1000** rpm
